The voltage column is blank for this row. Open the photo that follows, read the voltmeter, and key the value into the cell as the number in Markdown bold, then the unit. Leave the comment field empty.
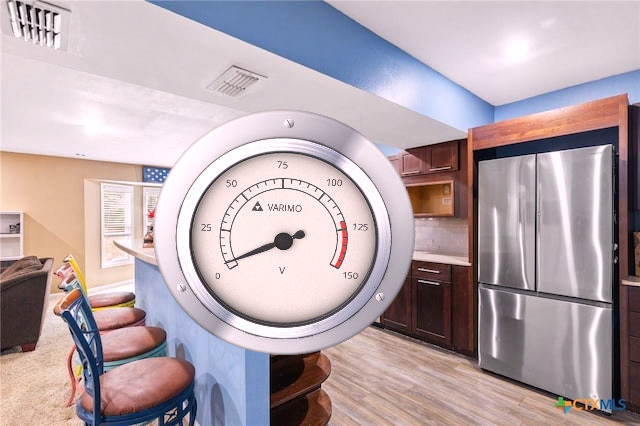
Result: **5** V
